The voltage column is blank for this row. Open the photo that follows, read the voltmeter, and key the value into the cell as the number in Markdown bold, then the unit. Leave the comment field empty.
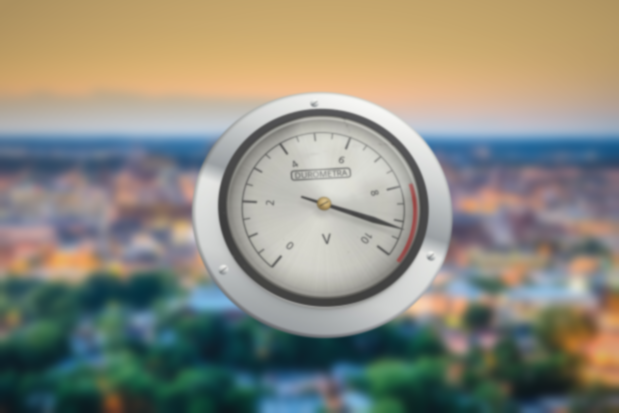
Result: **9.25** V
